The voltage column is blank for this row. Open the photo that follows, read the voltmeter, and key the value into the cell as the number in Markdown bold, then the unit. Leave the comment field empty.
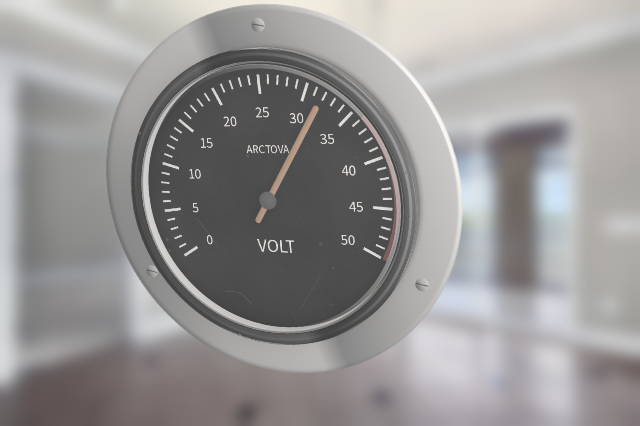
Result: **32** V
